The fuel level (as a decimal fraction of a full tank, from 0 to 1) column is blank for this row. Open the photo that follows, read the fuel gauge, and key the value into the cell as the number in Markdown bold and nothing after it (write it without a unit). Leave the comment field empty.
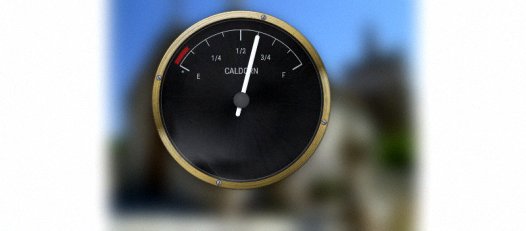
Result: **0.625**
